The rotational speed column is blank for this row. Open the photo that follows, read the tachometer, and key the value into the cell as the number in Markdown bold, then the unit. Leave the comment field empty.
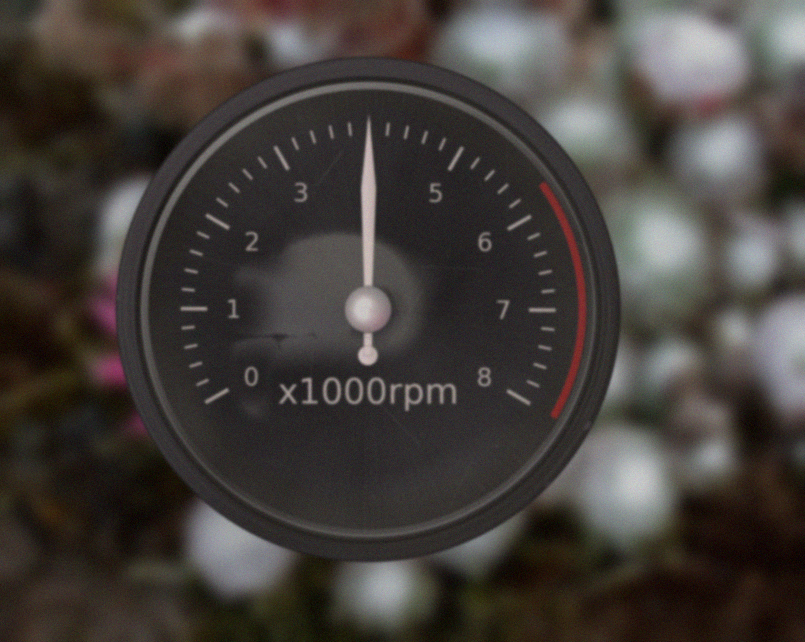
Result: **4000** rpm
